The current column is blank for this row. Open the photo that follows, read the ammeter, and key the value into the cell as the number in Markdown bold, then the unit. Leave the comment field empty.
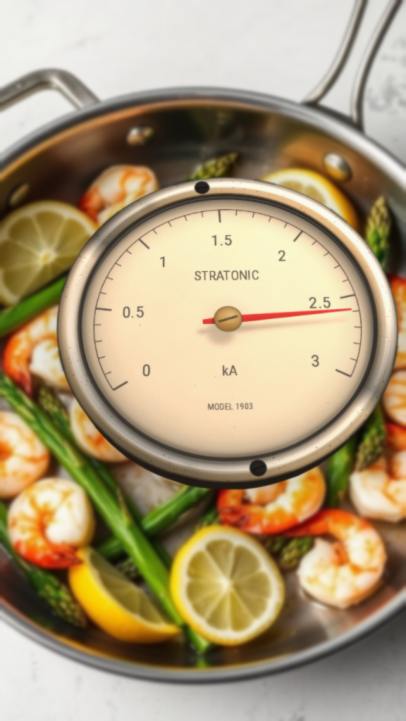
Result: **2.6** kA
